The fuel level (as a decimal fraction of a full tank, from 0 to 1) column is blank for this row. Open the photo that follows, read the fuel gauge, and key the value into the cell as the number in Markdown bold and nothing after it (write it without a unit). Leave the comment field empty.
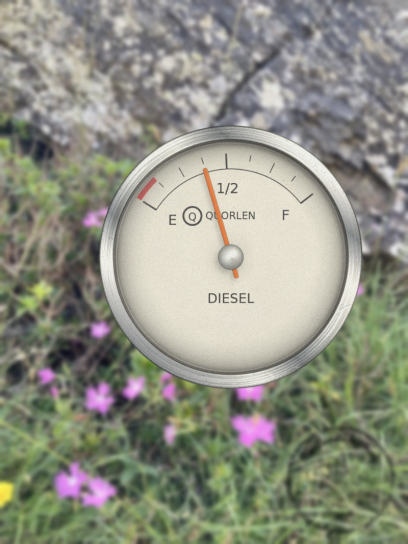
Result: **0.375**
